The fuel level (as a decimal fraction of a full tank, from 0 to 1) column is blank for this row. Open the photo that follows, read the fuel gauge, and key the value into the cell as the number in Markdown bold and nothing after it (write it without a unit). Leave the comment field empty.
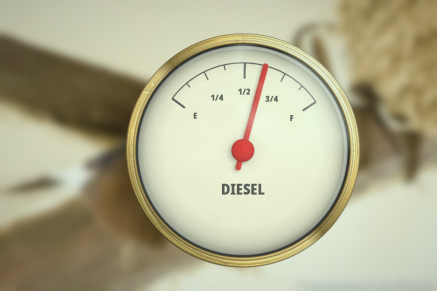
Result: **0.625**
